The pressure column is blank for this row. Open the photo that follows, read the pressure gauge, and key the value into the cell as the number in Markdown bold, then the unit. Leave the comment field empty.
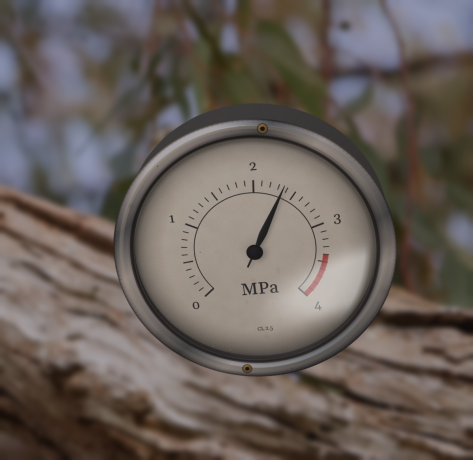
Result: **2.35** MPa
